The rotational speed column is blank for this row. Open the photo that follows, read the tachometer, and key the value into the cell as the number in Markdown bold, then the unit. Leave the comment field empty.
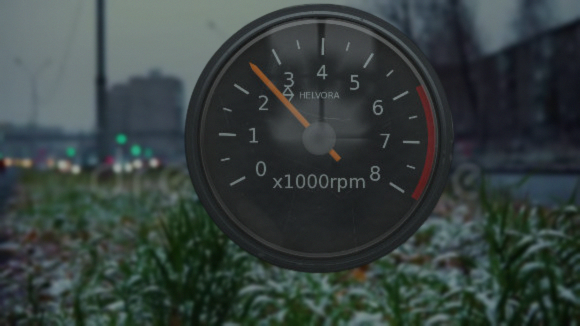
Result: **2500** rpm
